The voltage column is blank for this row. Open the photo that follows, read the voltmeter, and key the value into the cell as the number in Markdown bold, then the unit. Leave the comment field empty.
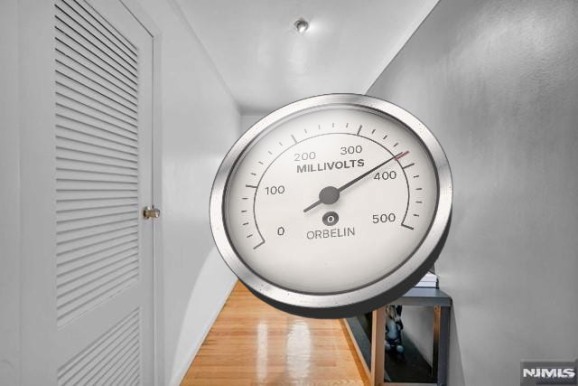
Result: **380** mV
